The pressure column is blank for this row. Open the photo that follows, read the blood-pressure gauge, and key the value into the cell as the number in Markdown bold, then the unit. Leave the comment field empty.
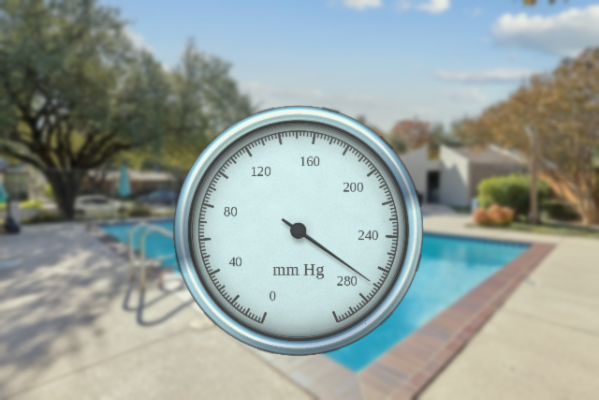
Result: **270** mmHg
